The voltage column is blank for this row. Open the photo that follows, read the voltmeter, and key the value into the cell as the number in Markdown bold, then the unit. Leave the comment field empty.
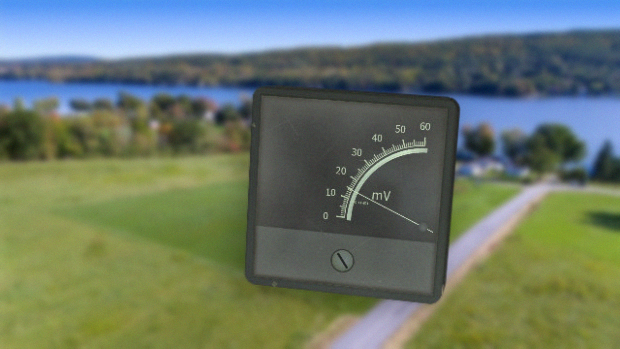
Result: **15** mV
